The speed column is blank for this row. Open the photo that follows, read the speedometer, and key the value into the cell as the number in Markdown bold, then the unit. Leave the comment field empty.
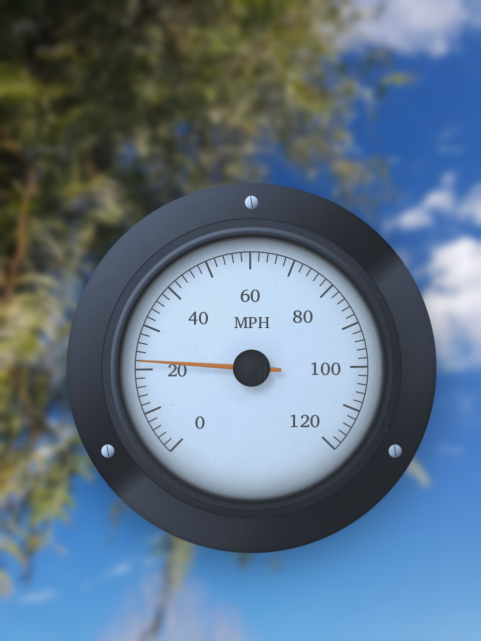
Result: **22** mph
